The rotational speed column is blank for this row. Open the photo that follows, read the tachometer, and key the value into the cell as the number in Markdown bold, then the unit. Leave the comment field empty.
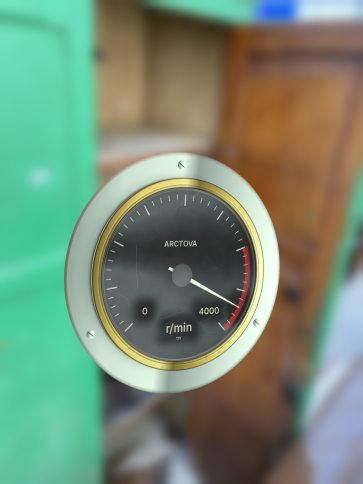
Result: **3700** rpm
